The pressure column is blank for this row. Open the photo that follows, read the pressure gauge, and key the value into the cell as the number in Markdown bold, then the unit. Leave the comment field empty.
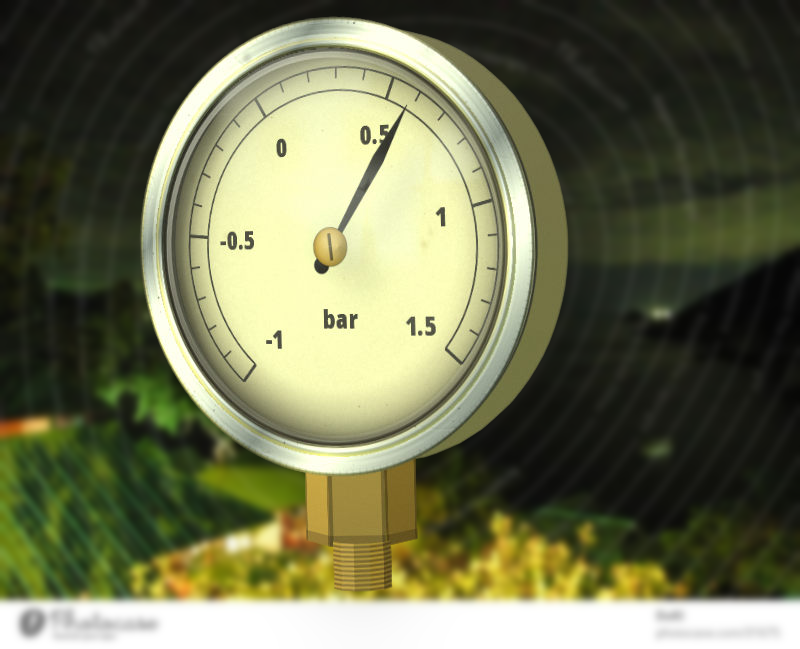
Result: **0.6** bar
